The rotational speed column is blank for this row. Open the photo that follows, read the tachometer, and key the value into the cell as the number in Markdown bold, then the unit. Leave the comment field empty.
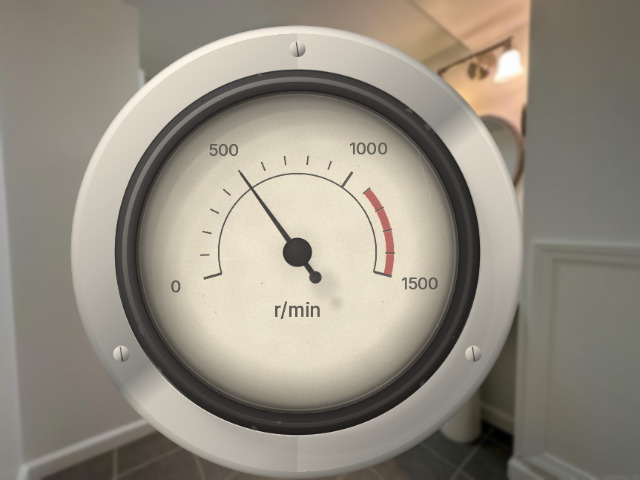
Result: **500** rpm
